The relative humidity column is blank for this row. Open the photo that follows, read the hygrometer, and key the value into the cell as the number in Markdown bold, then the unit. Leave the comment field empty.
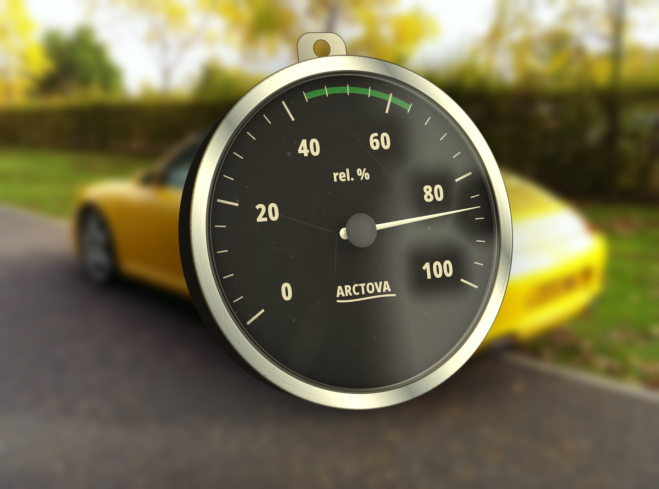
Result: **86** %
